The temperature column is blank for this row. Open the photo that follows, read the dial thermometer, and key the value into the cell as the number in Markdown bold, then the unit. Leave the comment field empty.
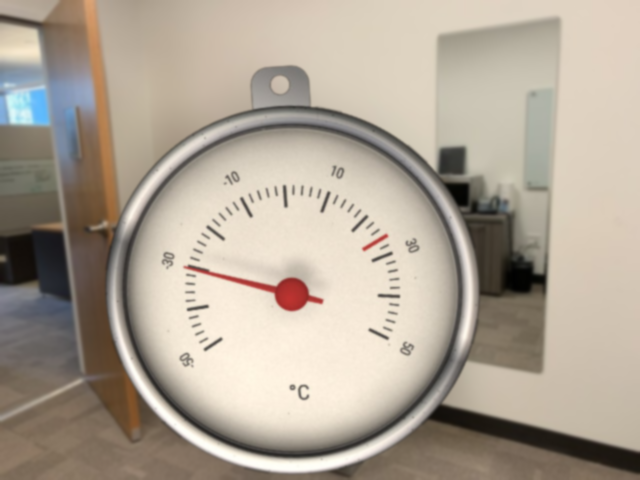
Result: **-30** °C
